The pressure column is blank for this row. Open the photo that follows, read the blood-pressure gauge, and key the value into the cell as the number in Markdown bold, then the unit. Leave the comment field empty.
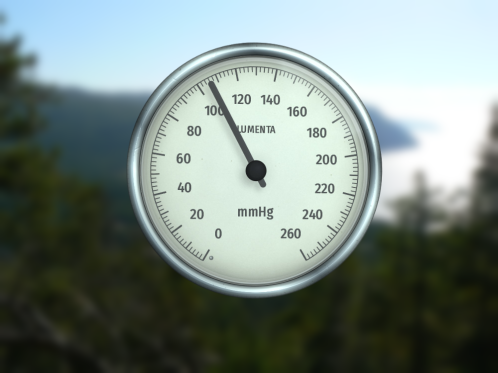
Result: **106** mmHg
